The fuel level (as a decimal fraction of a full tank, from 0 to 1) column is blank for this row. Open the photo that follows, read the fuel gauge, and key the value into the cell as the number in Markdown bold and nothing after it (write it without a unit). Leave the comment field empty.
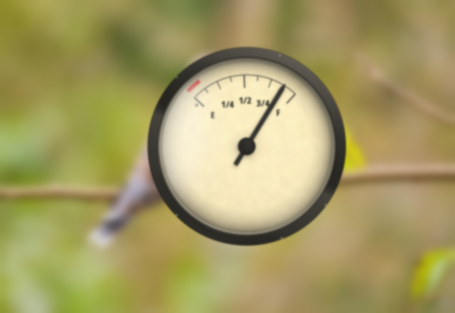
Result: **0.875**
